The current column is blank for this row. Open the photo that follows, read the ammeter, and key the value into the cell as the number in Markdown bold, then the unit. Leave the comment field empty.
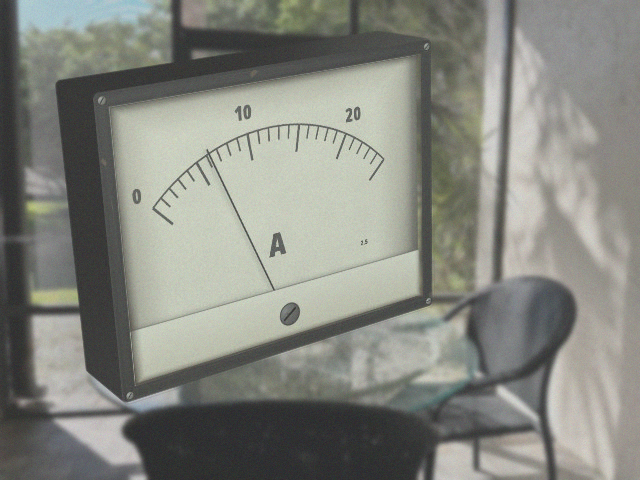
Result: **6** A
